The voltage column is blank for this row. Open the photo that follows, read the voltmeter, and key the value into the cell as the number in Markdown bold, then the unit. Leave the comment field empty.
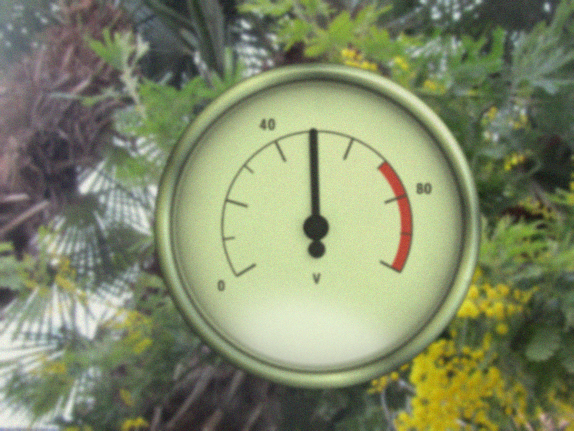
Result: **50** V
